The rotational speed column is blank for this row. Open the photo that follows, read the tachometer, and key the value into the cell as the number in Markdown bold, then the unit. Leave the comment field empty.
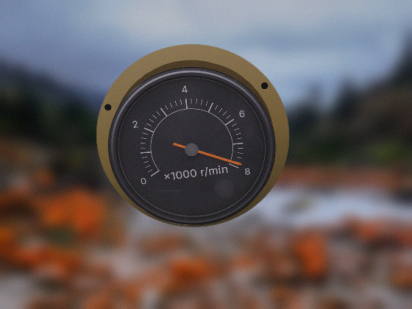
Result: **7800** rpm
